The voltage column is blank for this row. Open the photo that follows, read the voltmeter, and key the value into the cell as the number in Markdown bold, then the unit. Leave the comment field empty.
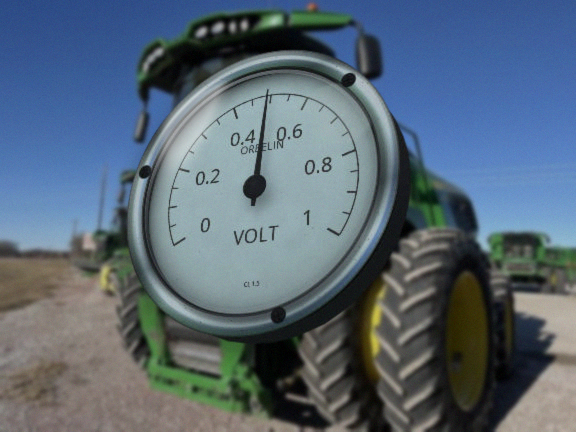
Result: **0.5** V
